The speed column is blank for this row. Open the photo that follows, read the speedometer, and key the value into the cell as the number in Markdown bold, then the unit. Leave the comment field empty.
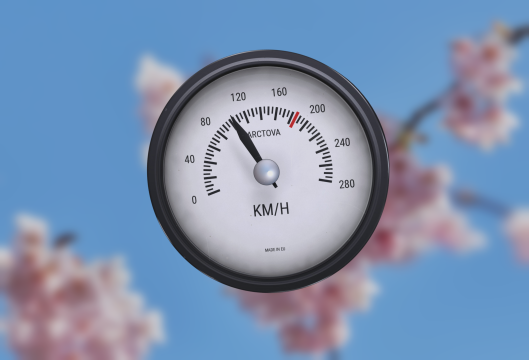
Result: **105** km/h
